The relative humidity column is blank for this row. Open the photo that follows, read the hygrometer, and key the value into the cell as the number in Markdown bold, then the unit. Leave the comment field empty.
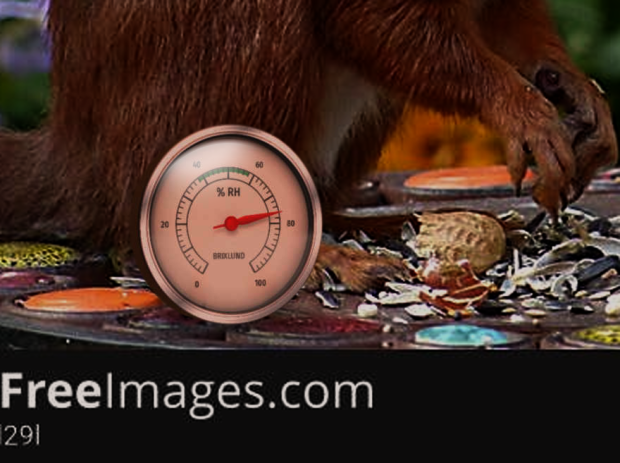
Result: **76** %
